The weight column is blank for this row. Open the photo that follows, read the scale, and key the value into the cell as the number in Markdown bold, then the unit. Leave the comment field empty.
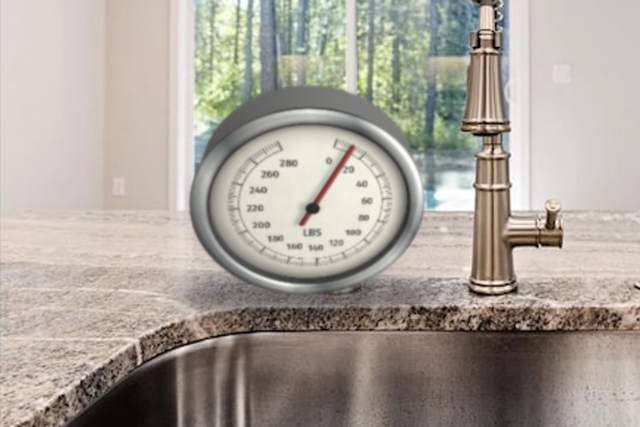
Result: **10** lb
